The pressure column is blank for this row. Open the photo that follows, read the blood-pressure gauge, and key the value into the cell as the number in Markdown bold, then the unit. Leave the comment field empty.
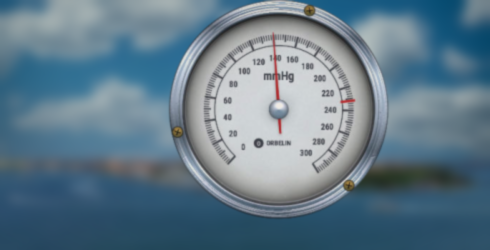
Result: **140** mmHg
